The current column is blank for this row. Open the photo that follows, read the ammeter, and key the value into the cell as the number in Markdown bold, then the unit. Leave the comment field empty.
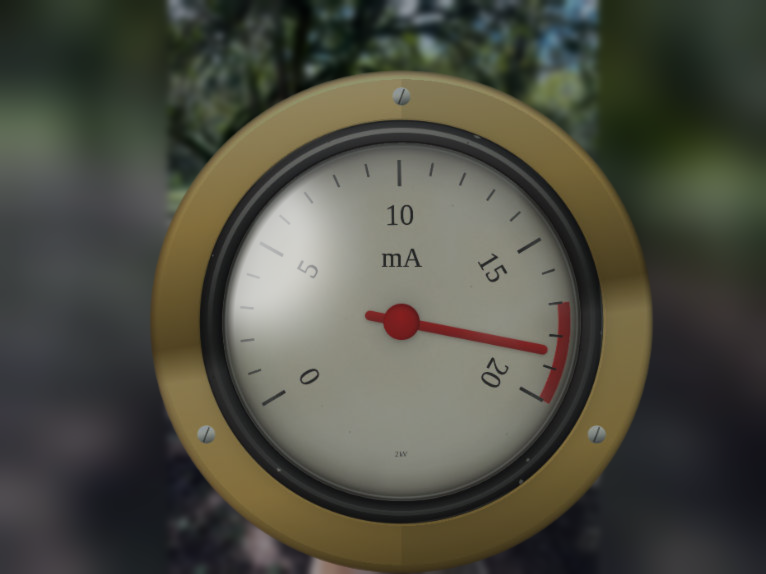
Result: **18.5** mA
